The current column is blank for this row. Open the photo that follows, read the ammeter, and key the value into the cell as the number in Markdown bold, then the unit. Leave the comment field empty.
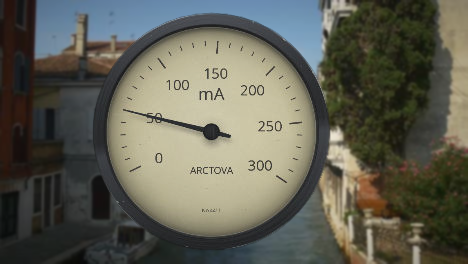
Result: **50** mA
